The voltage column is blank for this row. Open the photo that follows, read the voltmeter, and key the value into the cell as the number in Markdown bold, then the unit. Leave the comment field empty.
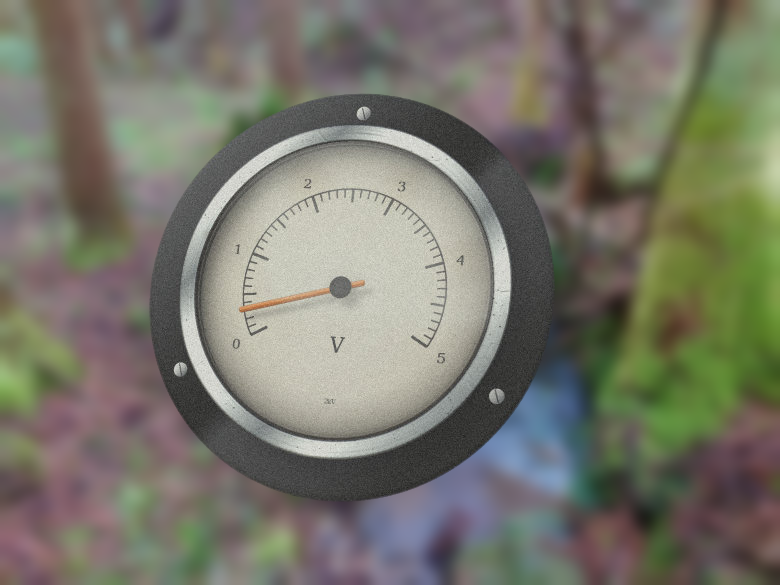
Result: **0.3** V
